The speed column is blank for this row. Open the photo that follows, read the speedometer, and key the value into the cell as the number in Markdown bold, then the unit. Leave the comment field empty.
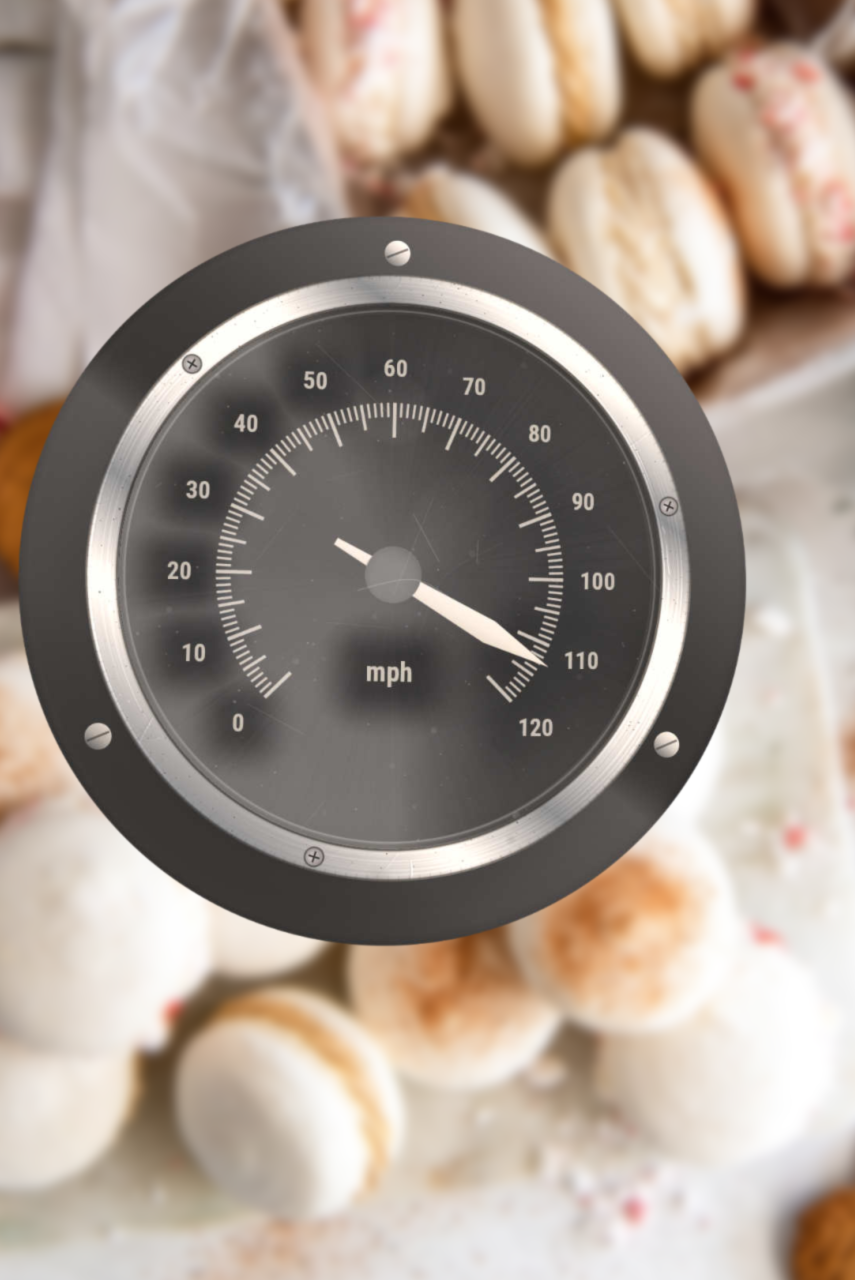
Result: **113** mph
